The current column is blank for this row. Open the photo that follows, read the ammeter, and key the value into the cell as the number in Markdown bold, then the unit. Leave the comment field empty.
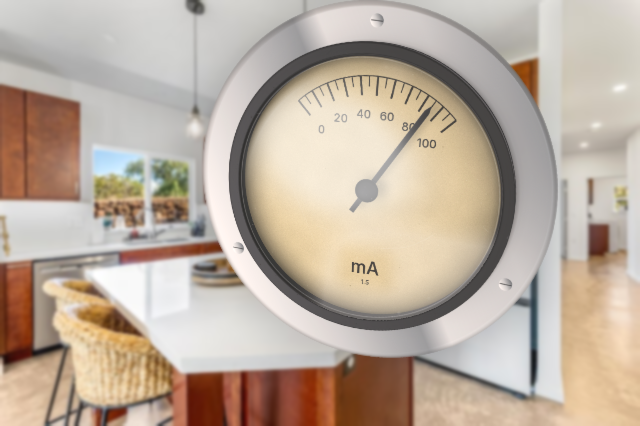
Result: **85** mA
